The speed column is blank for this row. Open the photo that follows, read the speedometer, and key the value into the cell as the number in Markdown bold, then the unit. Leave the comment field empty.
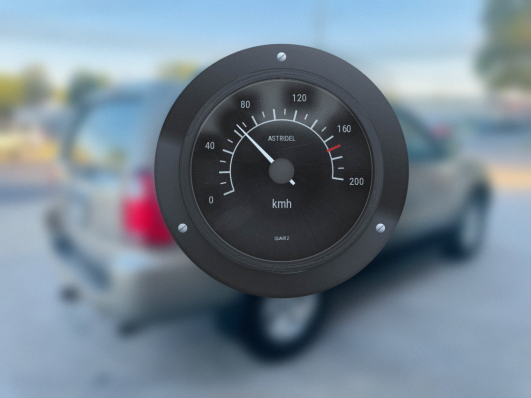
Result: **65** km/h
